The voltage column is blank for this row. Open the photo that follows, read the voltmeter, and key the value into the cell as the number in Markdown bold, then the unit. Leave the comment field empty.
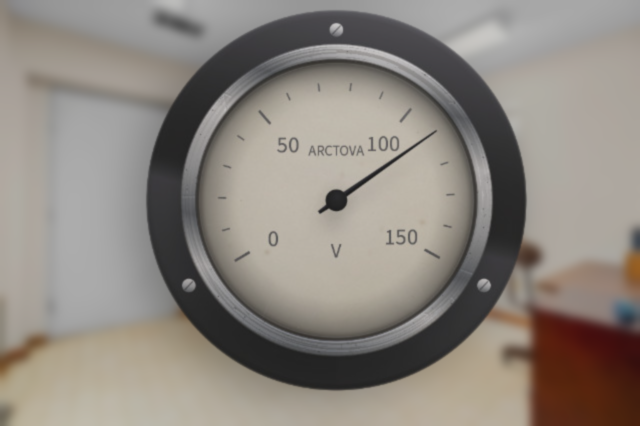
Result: **110** V
